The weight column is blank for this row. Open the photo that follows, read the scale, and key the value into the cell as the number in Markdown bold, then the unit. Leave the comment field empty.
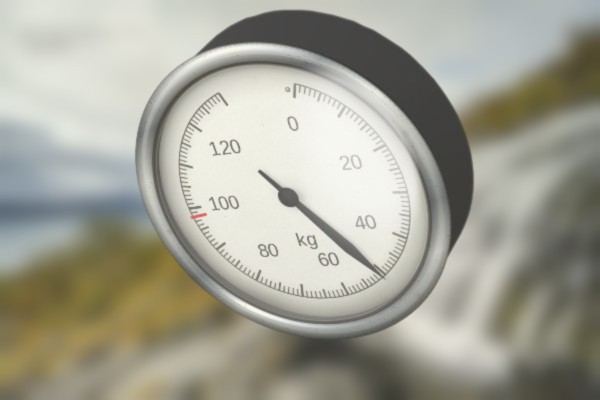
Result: **50** kg
